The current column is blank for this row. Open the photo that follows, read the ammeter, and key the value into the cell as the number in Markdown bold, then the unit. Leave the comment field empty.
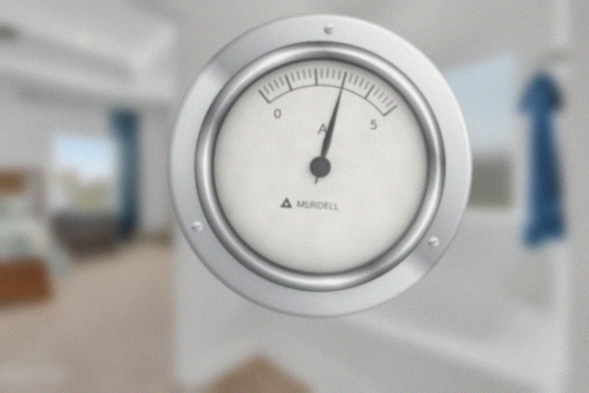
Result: **3** A
